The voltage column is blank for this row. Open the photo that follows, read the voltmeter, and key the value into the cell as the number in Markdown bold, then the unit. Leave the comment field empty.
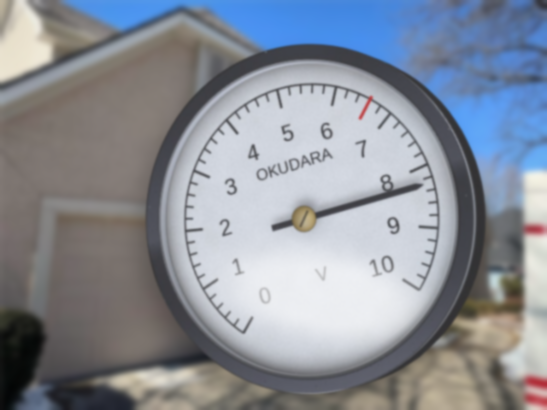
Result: **8.3** V
